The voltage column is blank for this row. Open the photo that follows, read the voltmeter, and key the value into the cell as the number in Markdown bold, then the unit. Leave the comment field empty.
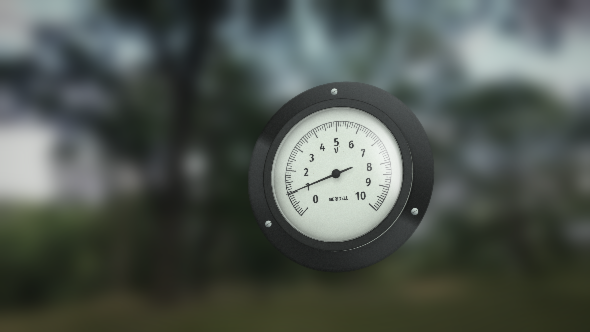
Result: **1** V
